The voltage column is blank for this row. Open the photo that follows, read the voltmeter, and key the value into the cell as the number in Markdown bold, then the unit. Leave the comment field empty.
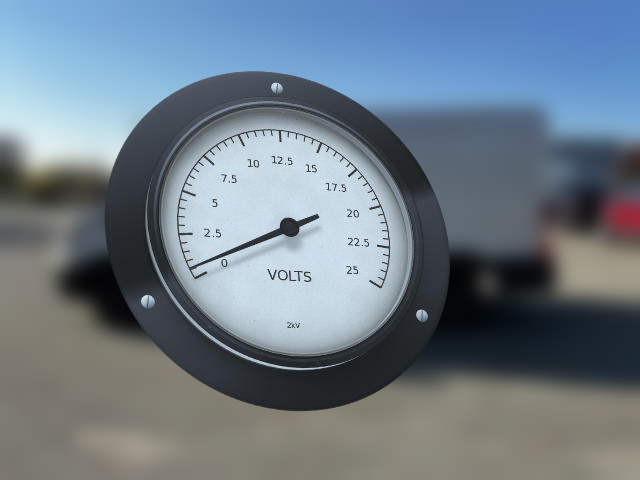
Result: **0.5** V
